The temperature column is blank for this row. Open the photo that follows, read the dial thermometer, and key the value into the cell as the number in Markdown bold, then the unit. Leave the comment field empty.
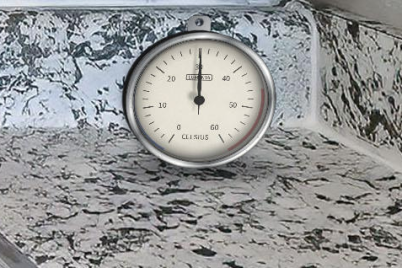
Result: **30** °C
